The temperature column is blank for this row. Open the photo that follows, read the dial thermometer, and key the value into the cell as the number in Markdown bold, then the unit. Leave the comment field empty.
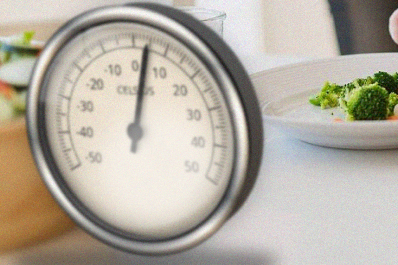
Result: **5** °C
